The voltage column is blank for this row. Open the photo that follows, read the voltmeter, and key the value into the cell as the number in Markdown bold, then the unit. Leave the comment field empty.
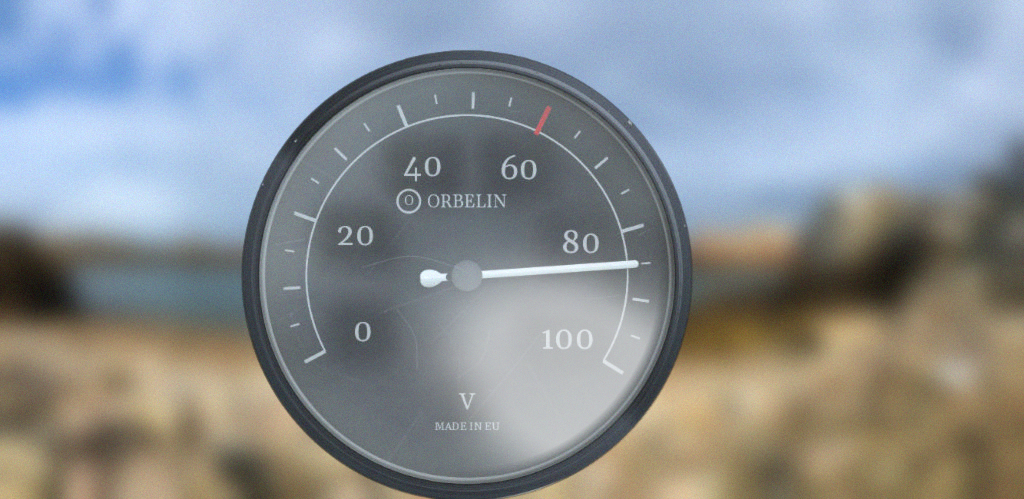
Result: **85** V
